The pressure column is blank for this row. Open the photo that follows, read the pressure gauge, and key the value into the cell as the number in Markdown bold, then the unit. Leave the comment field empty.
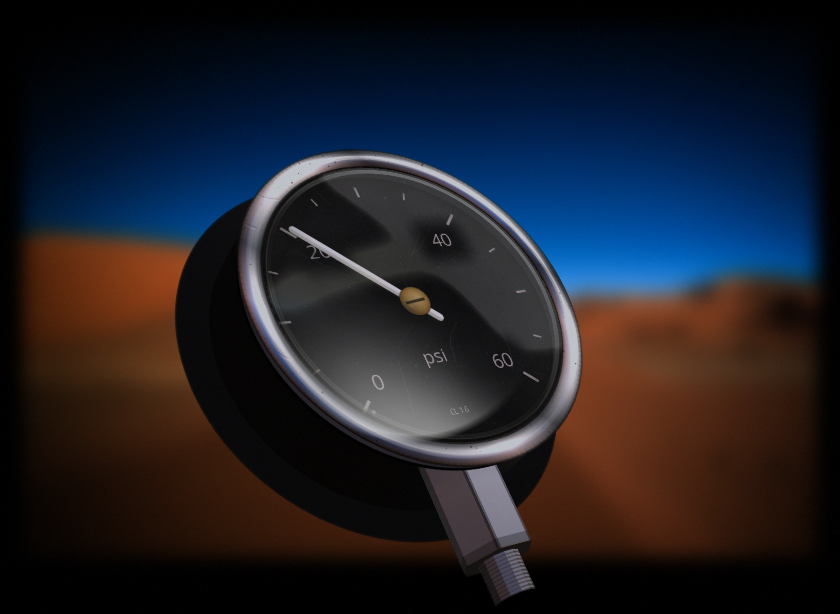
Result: **20** psi
